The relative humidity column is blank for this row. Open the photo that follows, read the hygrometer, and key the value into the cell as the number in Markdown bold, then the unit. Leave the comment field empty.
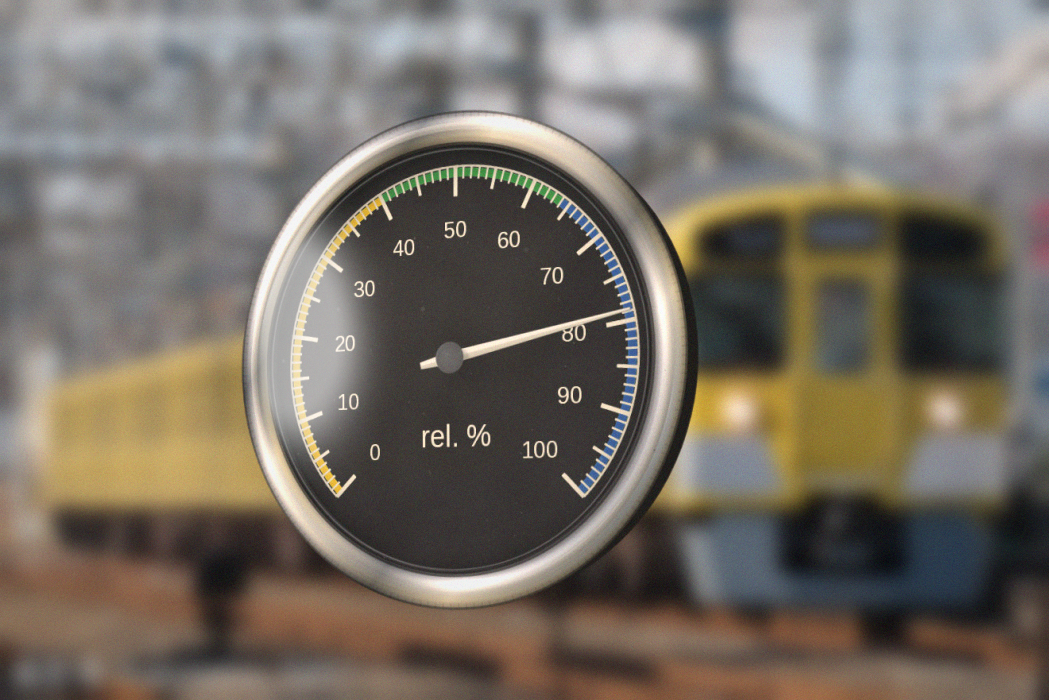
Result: **79** %
